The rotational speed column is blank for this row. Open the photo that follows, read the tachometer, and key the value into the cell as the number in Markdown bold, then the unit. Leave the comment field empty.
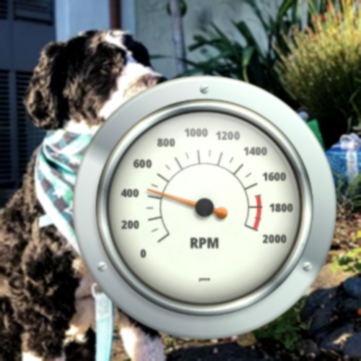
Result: **450** rpm
